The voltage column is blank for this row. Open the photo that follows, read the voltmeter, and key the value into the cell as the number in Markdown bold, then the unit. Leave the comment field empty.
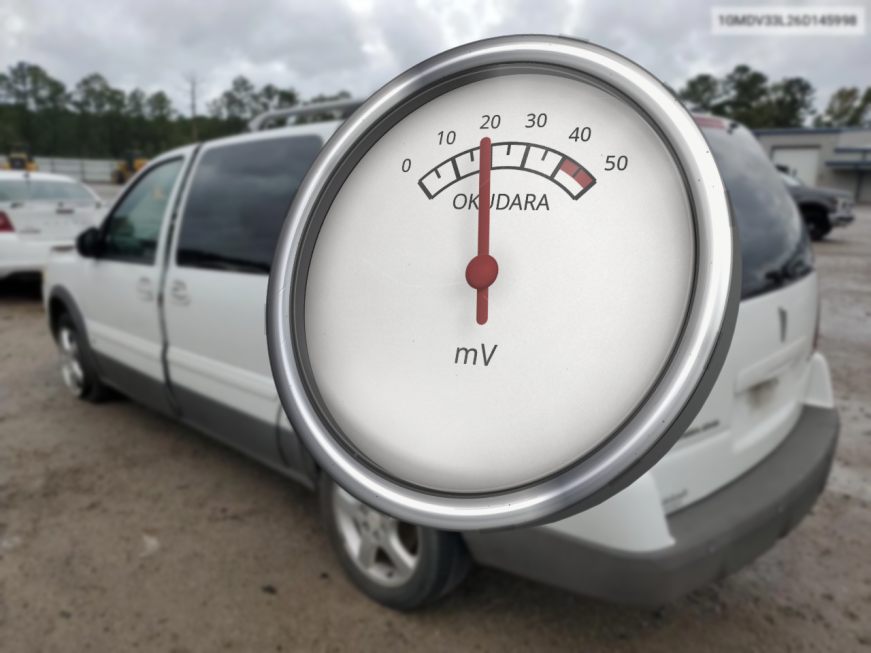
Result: **20** mV
